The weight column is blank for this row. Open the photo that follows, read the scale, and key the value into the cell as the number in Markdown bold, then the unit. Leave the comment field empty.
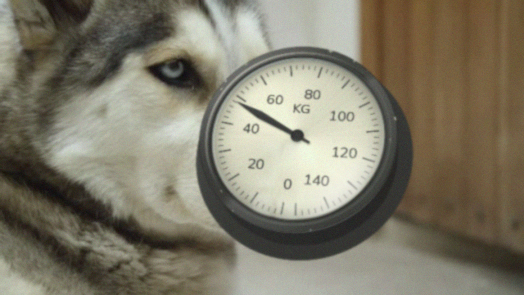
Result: **48** kg
